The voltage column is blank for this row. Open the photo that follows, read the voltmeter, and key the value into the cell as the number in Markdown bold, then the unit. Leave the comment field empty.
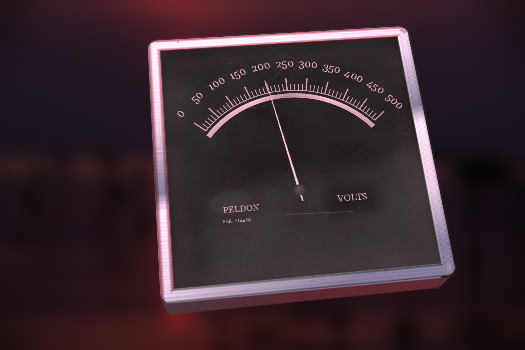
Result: **200** V
